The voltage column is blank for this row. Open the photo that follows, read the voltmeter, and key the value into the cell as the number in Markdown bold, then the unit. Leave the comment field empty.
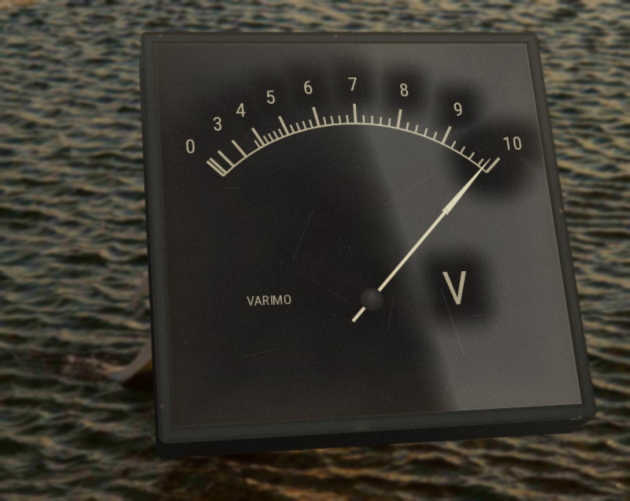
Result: **9.9** V
